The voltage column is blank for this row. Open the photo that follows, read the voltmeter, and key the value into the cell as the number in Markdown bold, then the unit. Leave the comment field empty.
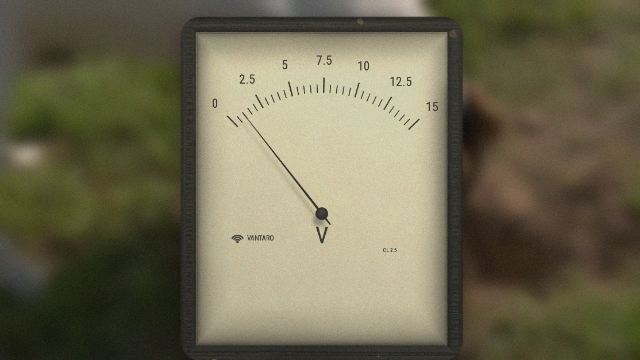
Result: **1** V
